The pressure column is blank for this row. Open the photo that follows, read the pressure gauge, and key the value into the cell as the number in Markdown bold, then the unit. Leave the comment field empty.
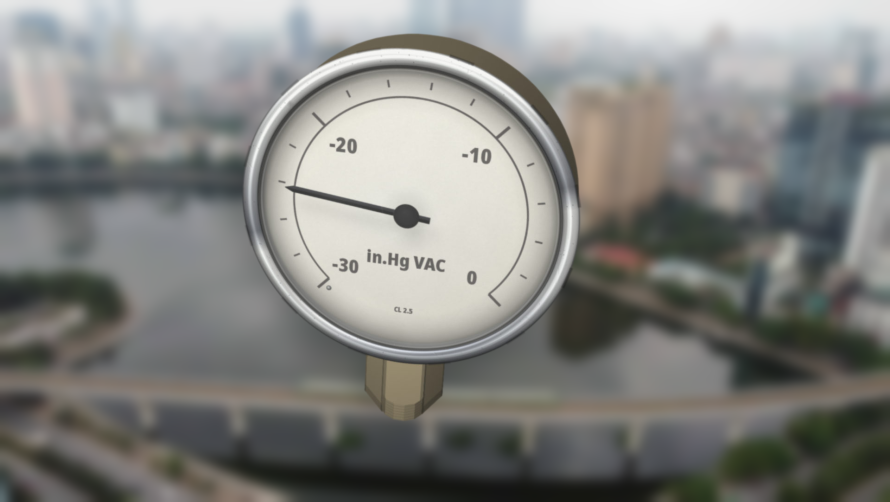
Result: **-24** inHg
